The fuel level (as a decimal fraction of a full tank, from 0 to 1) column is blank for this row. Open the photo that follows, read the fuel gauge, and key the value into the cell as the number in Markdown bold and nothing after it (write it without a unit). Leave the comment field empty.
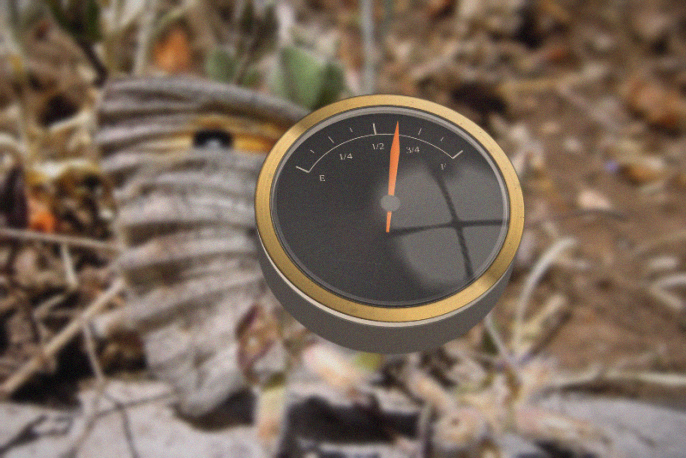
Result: **0.625**
